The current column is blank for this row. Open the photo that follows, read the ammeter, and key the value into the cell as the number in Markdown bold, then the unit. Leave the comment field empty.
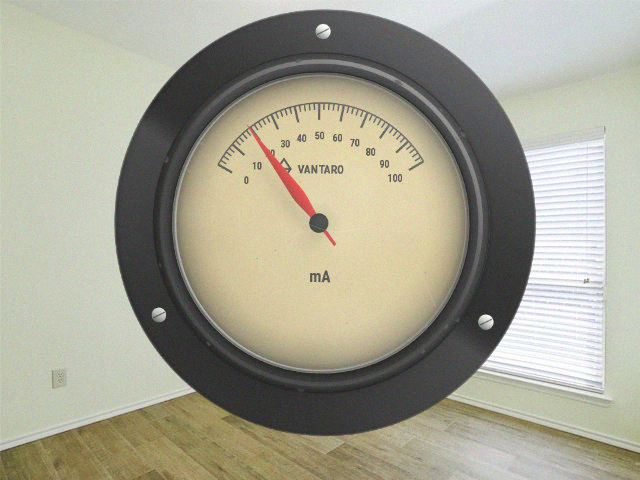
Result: **20** mA
